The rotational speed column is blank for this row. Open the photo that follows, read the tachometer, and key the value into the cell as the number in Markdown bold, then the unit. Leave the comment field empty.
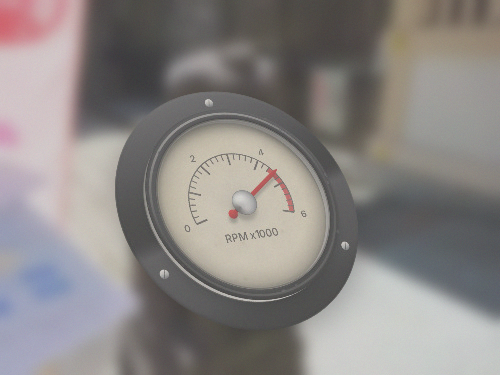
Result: **4600** rpm
